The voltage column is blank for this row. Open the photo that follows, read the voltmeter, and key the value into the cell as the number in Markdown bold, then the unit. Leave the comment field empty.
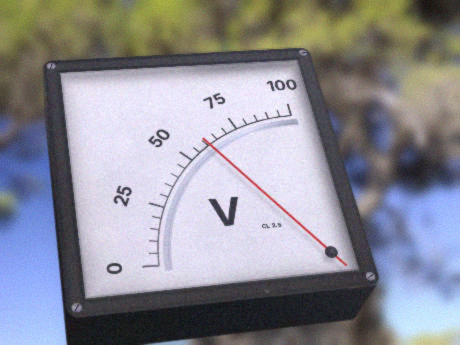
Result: **60** V
